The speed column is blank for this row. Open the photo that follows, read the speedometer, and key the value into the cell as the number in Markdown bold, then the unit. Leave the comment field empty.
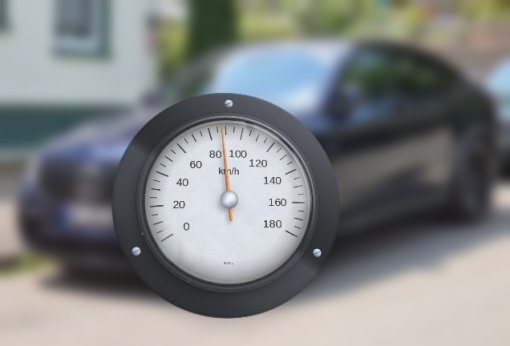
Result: **87.5** km/h
